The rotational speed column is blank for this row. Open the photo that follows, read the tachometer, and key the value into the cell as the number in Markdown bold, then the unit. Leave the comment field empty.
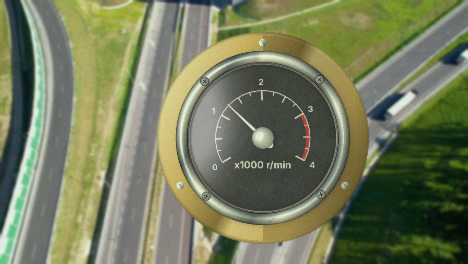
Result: **1250** rpm
